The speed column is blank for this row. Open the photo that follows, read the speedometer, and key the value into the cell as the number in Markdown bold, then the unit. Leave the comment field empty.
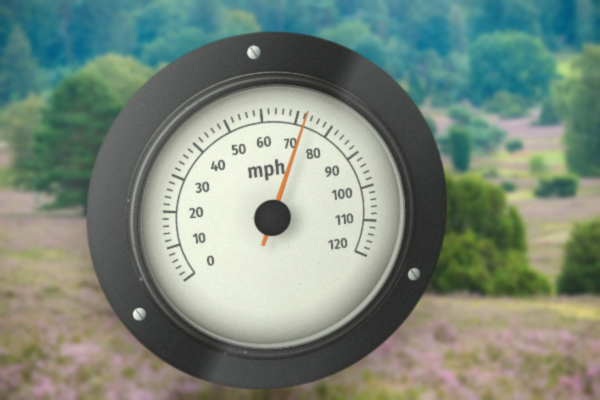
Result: **72** mph
